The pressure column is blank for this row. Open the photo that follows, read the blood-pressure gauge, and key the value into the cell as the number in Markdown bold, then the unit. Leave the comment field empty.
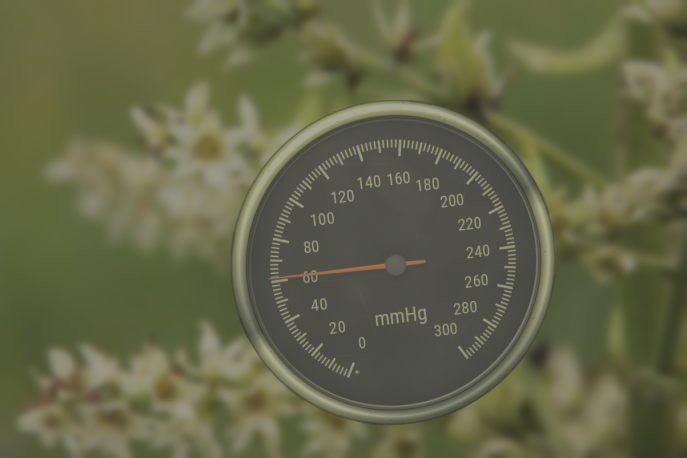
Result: **62** mmHg
